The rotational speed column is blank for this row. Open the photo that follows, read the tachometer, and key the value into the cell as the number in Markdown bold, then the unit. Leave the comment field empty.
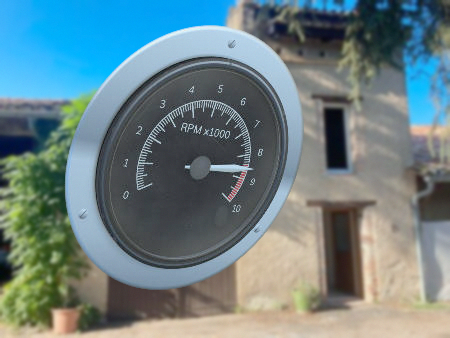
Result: **8500** rpm
